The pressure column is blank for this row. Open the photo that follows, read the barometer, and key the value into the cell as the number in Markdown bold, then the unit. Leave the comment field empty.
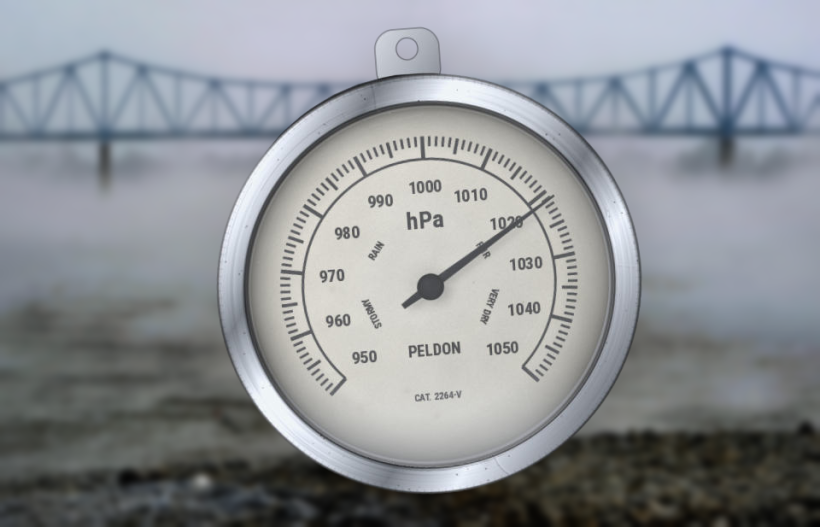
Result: **1021** hPa
